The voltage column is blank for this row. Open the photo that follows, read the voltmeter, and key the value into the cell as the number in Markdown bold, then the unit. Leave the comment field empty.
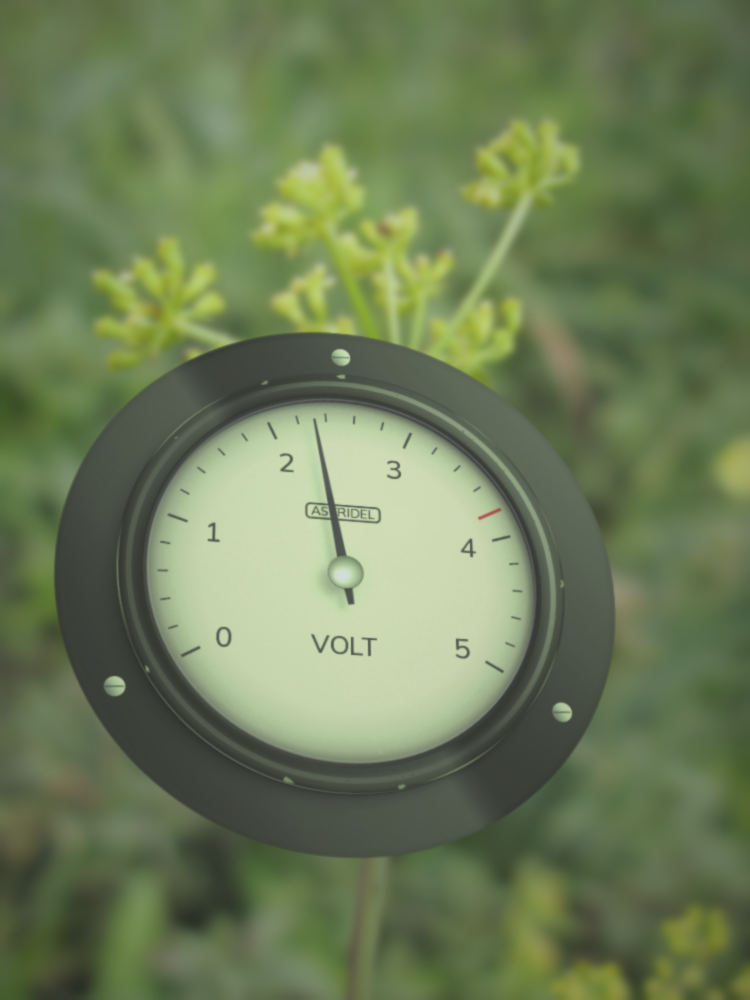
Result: **2.3** V
